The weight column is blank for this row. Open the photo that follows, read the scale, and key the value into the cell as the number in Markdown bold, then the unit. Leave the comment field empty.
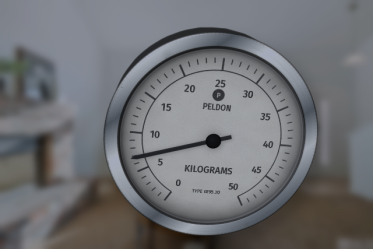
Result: **7** kg
